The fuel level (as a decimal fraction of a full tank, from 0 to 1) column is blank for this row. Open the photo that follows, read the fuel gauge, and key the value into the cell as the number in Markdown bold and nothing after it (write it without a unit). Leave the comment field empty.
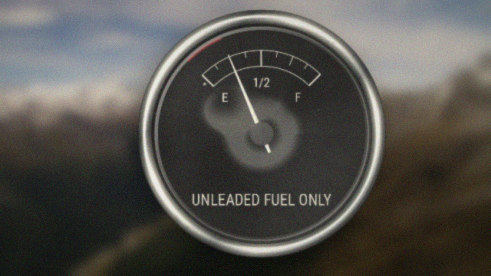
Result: **0.25**
